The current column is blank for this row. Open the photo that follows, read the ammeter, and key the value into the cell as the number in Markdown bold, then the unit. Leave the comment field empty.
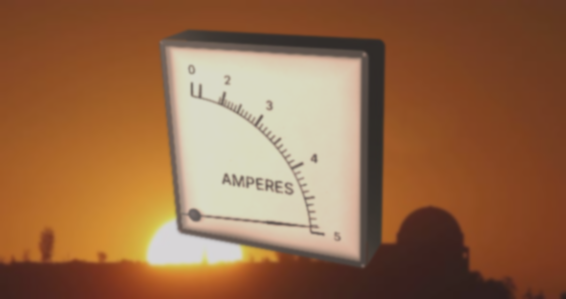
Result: **4.9** A
